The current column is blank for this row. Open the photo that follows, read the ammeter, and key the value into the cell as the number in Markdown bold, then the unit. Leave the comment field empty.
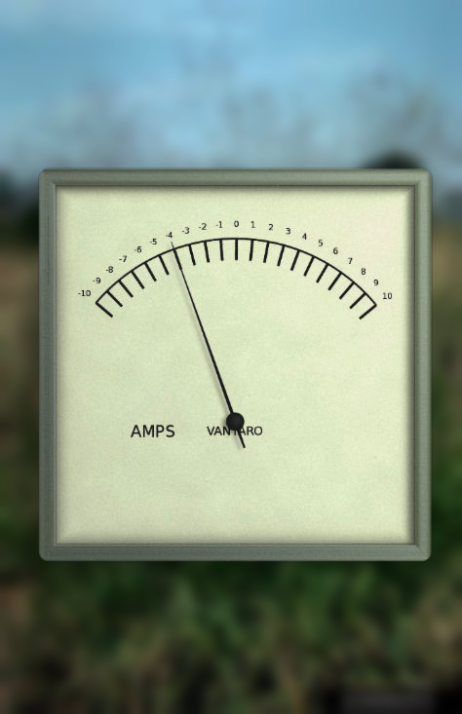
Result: **-4** A
